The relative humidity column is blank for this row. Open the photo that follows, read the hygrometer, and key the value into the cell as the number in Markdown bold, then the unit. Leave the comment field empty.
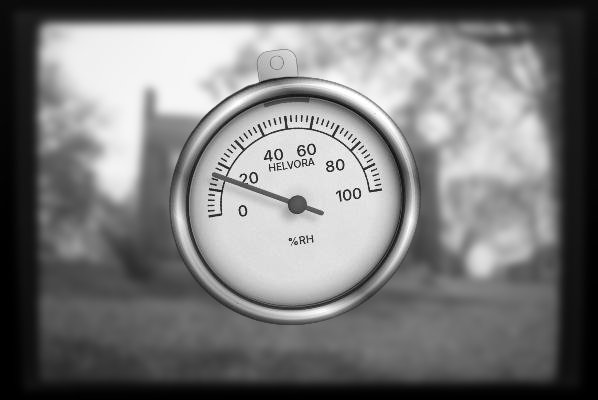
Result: **16** %
